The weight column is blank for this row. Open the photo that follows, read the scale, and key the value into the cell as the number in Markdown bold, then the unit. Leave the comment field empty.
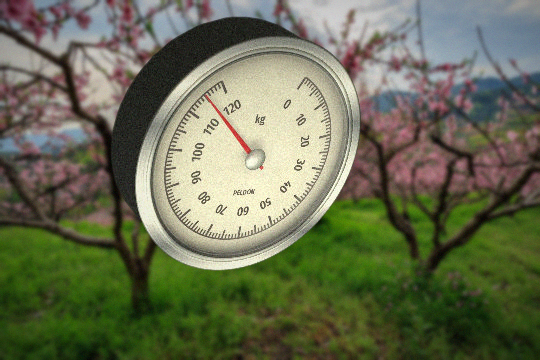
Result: **115** kg
